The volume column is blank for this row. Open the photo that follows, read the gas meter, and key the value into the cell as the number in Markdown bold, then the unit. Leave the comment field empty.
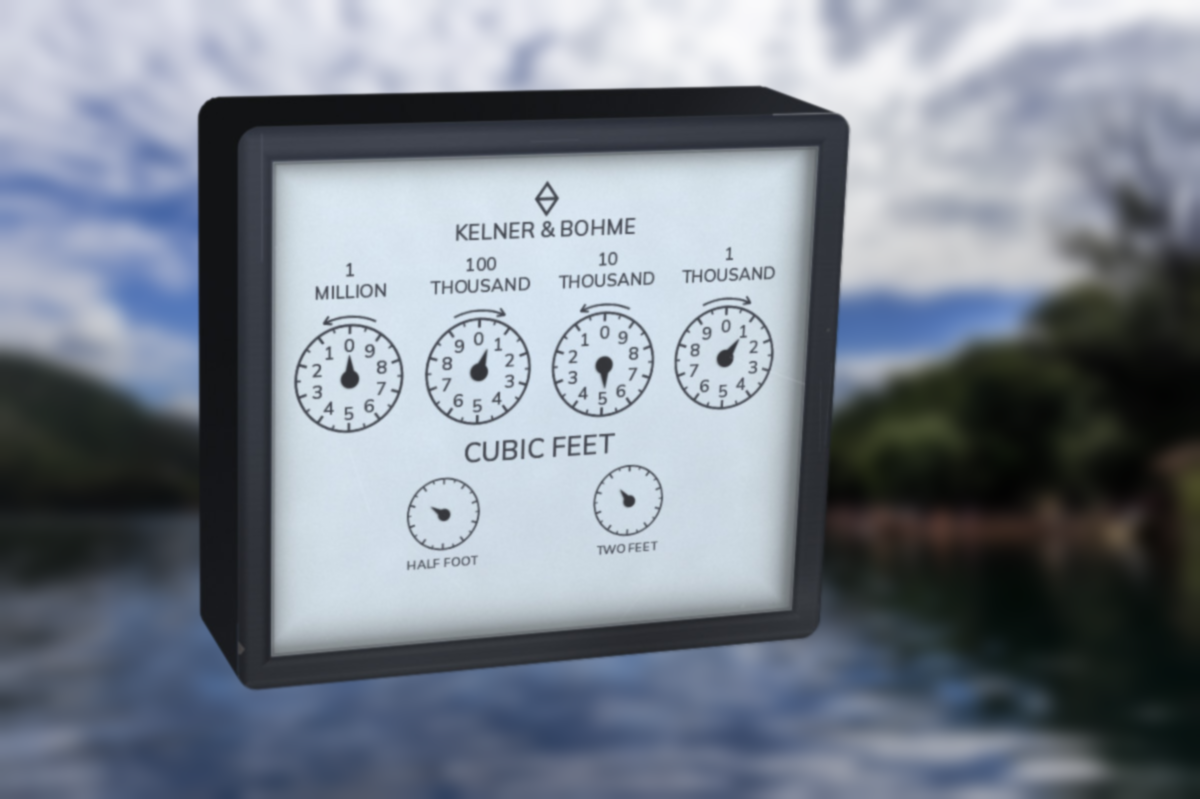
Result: **5100** ft³
